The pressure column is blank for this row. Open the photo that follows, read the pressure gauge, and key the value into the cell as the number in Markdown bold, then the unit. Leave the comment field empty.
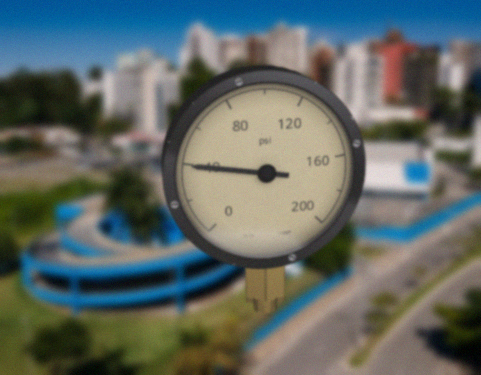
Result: **40** psi
